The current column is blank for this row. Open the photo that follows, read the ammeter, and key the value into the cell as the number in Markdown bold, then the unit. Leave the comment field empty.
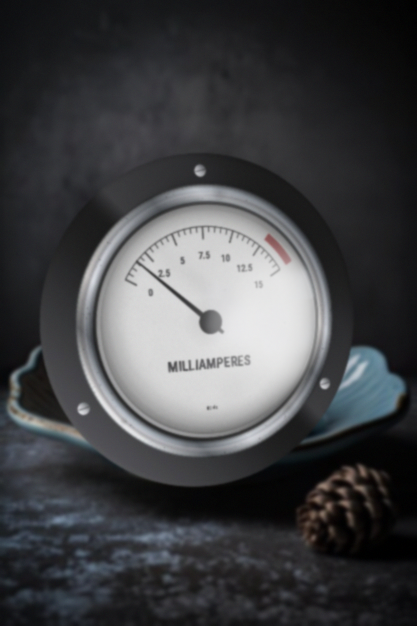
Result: **1.5** mA
